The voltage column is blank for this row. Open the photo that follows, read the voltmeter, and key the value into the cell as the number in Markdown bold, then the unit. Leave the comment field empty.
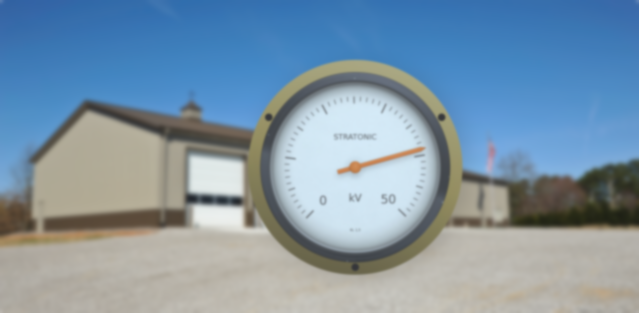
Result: **39** kV
